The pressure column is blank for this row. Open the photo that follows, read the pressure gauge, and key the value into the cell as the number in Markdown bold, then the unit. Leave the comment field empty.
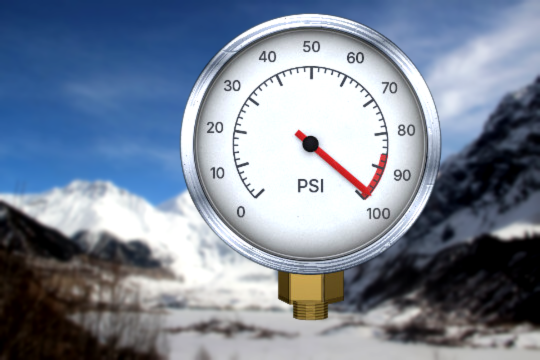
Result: **98** psi
